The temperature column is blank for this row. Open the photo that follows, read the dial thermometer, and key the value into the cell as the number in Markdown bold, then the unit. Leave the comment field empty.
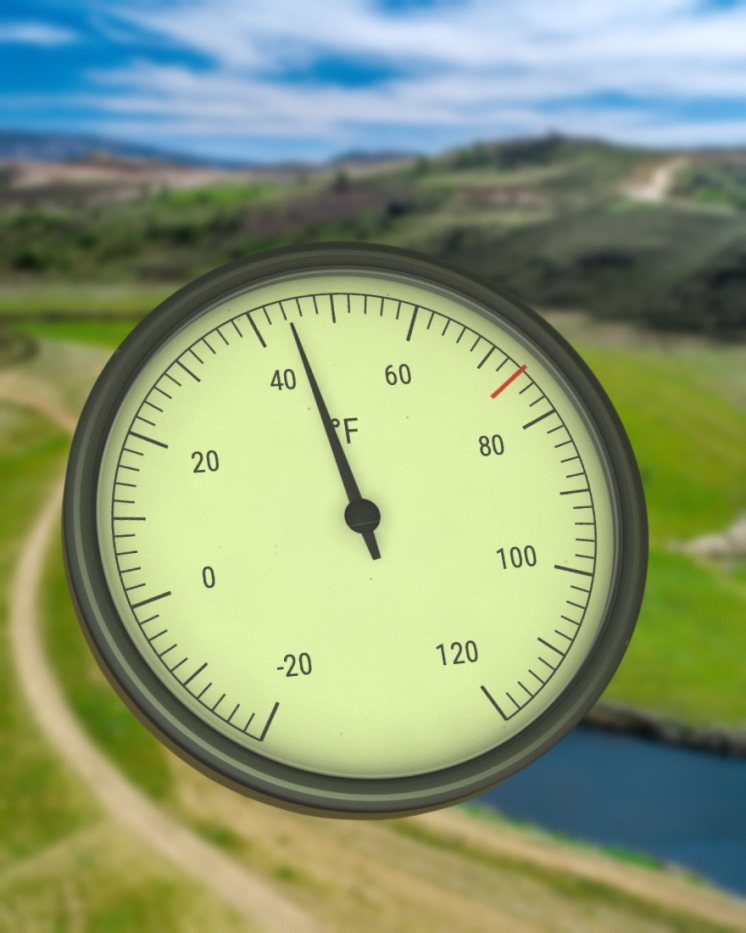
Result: **44** °F
